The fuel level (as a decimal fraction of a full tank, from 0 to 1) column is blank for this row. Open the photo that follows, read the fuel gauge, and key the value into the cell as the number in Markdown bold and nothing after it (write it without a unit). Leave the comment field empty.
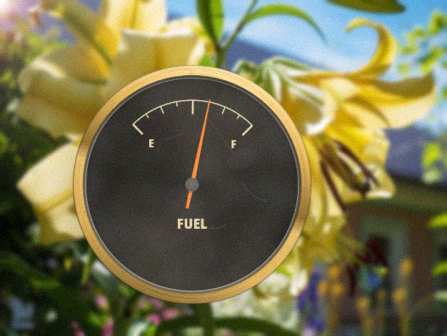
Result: **0.625**
